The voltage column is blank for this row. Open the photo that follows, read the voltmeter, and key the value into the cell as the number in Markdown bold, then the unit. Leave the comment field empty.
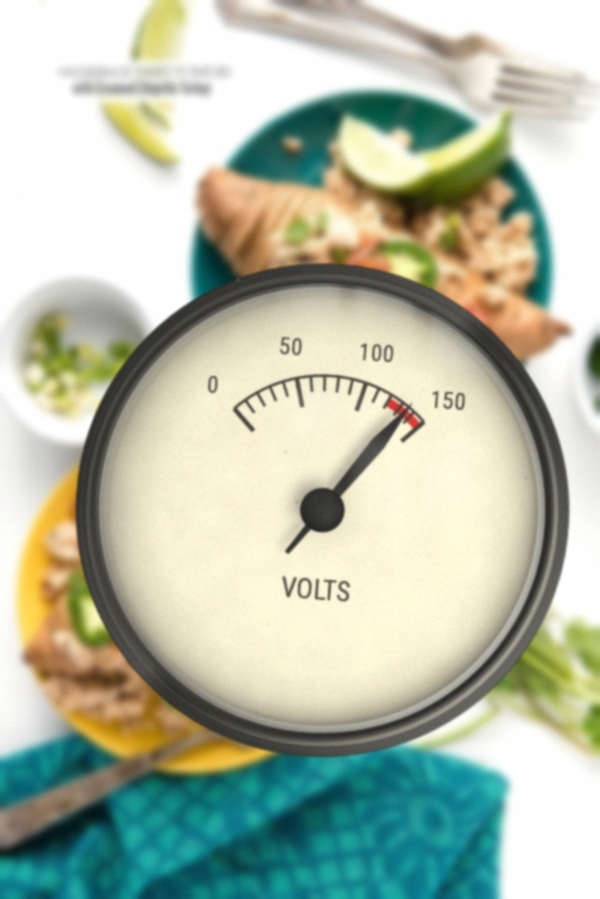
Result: **135** V
